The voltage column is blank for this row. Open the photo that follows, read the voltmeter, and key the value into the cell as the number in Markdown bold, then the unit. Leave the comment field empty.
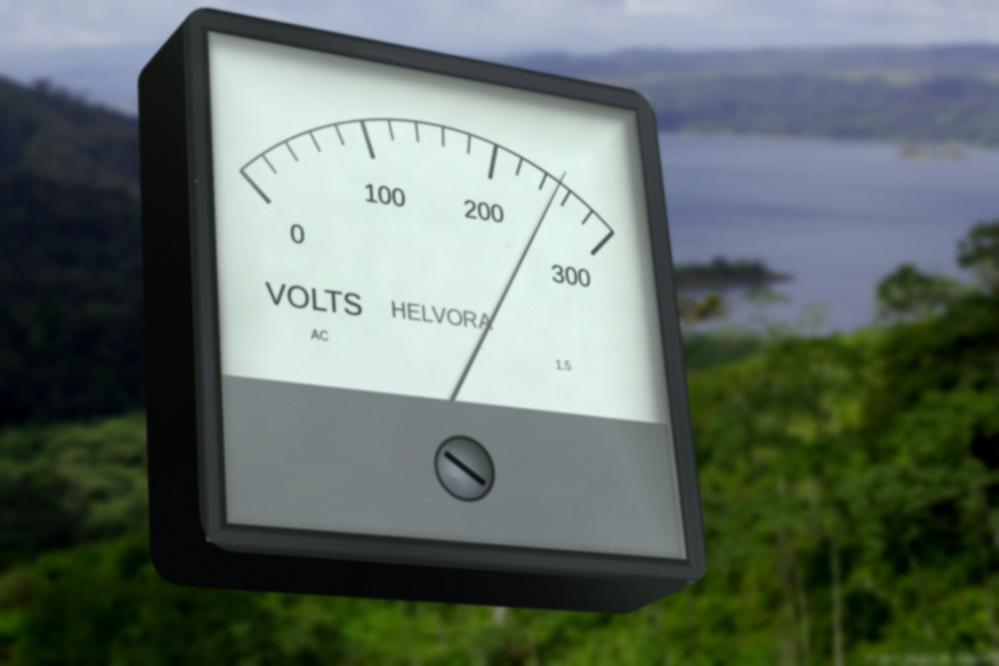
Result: **250** V
